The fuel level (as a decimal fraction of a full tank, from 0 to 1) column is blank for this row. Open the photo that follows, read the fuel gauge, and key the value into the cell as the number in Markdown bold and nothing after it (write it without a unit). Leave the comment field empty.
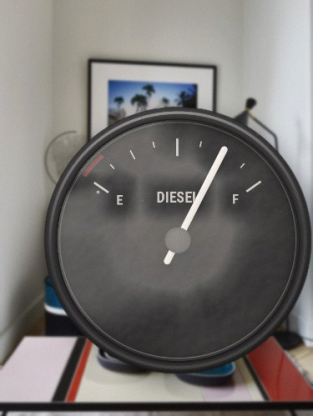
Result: **0.75**
